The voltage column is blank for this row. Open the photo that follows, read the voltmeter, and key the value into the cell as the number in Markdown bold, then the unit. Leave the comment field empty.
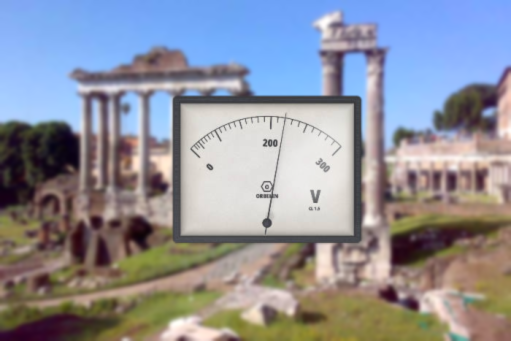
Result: **220** V
